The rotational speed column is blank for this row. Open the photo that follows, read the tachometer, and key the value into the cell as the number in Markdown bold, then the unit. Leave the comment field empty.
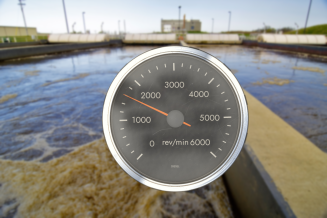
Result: **1600** rpm
